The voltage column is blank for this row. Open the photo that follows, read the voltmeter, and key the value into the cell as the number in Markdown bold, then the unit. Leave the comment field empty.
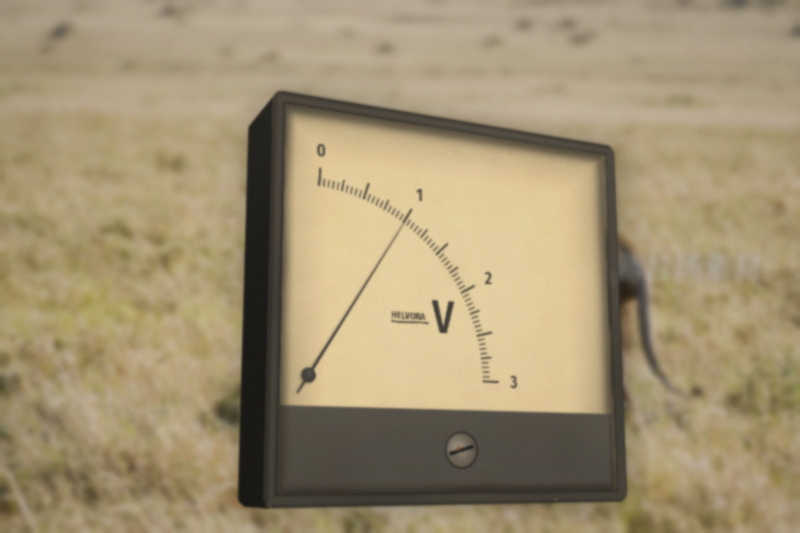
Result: **1** V
